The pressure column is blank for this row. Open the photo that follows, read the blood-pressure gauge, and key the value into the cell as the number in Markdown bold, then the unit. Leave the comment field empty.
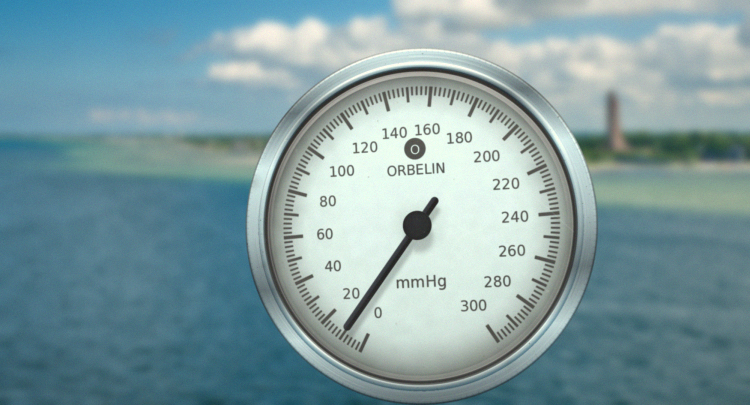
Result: **10** mmHg
